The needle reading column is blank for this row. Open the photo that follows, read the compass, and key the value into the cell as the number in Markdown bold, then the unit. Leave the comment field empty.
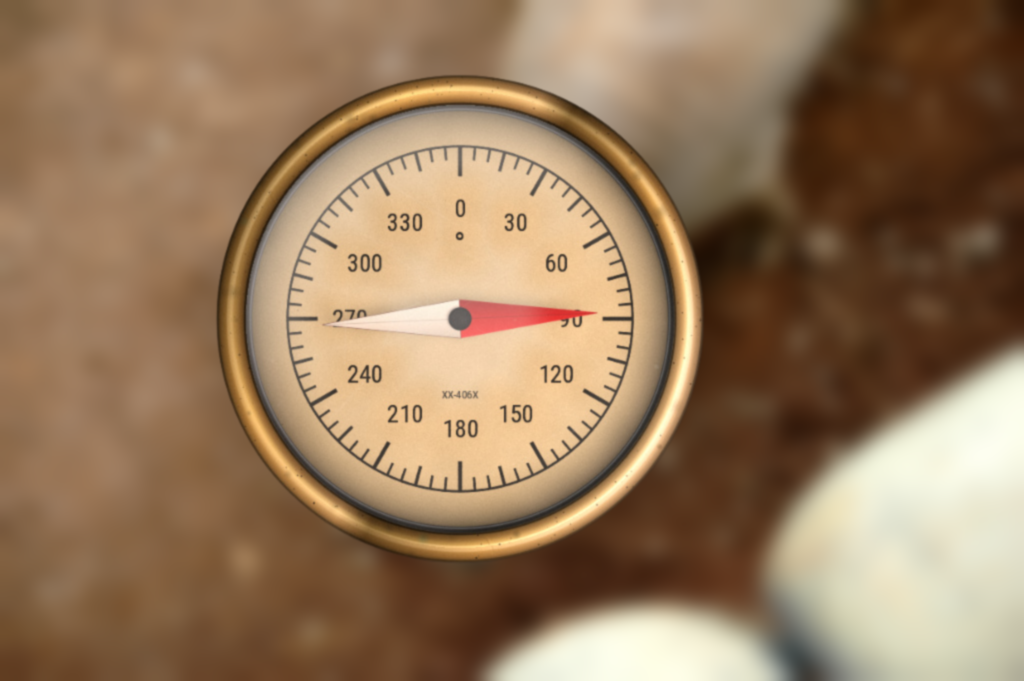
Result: **87.5** °
